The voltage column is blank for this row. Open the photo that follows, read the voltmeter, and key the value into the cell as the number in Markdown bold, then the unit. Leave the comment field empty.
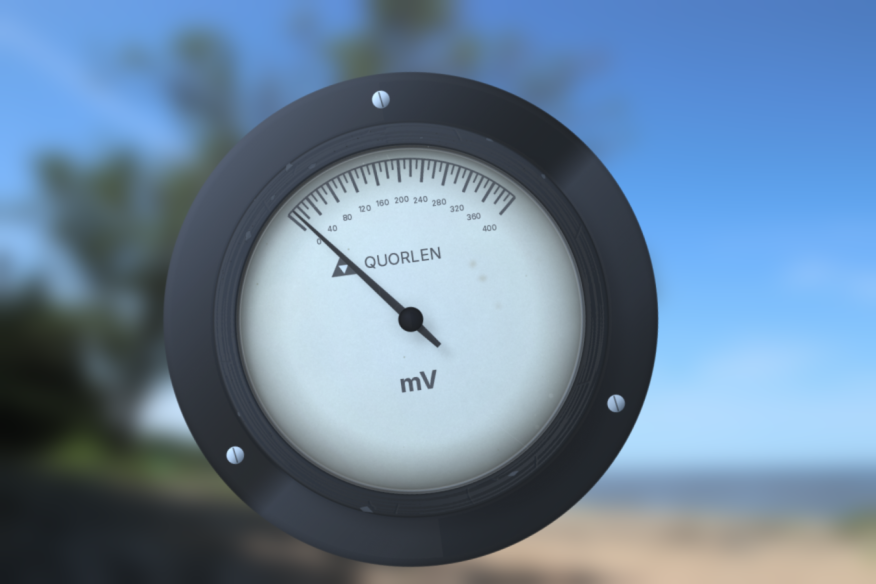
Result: **10** mV
